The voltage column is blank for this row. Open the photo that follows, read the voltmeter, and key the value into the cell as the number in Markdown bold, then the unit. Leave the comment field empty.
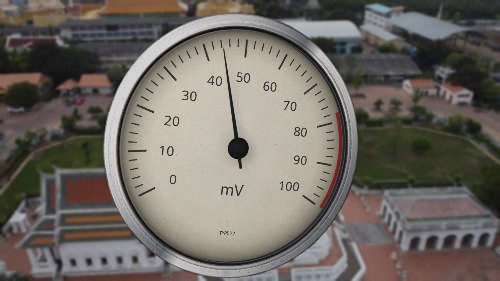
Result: **44** mV
